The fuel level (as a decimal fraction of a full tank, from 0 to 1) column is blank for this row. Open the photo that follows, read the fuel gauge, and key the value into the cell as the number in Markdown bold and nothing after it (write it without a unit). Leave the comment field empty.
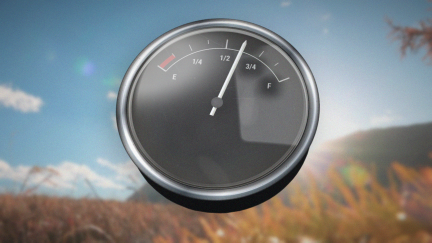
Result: **0.625**
